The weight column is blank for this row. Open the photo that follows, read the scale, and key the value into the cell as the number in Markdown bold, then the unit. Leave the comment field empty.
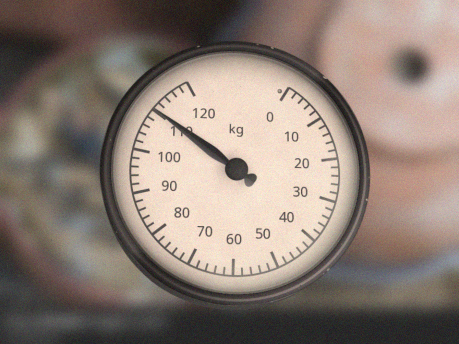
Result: **110** kg
